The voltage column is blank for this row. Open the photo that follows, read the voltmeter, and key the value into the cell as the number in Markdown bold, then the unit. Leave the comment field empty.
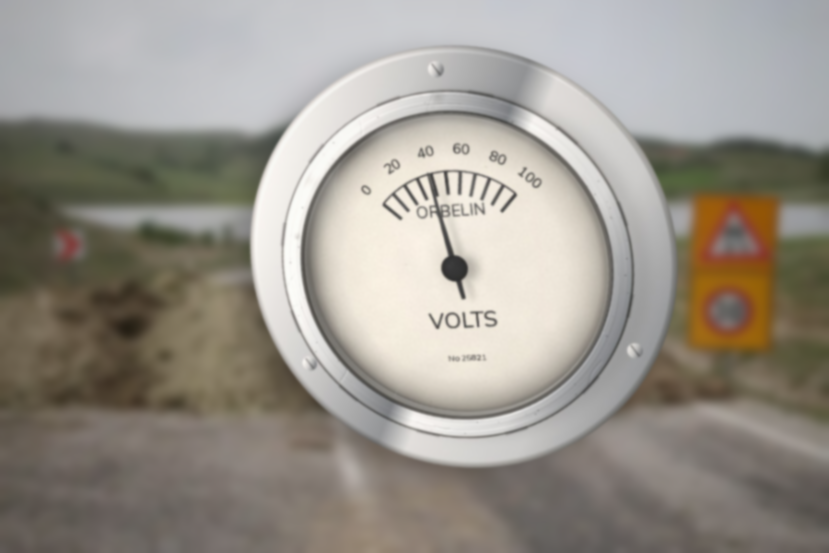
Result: **40** V
